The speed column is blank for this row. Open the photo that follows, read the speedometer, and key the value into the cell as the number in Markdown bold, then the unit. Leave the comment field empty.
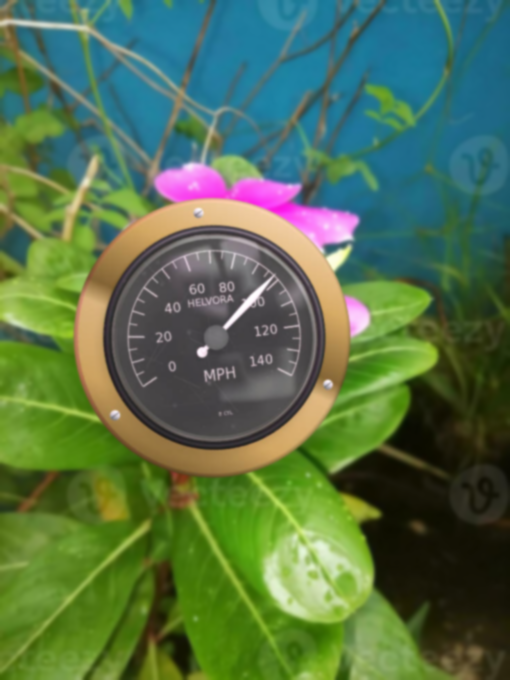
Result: **97.5** mph
